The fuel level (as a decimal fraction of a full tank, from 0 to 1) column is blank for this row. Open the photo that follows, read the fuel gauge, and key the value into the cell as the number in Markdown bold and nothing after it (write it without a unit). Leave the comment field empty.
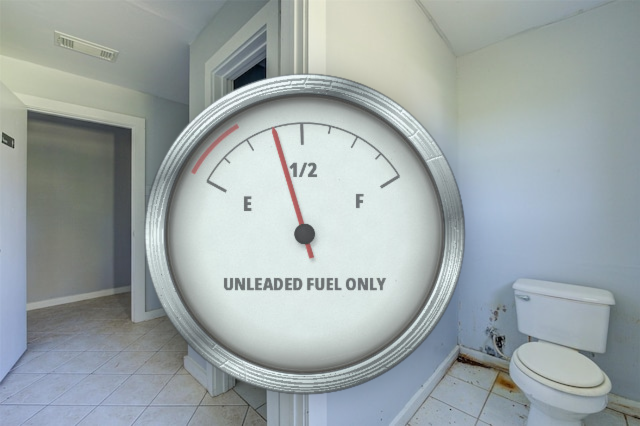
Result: **0.375**
